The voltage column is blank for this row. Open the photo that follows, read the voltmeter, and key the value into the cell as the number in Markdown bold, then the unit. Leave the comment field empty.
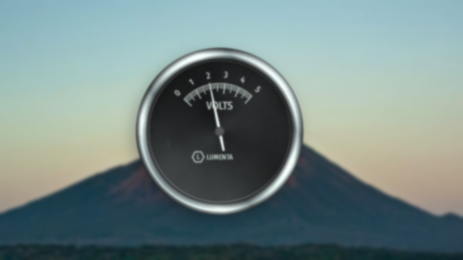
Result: **2** V
